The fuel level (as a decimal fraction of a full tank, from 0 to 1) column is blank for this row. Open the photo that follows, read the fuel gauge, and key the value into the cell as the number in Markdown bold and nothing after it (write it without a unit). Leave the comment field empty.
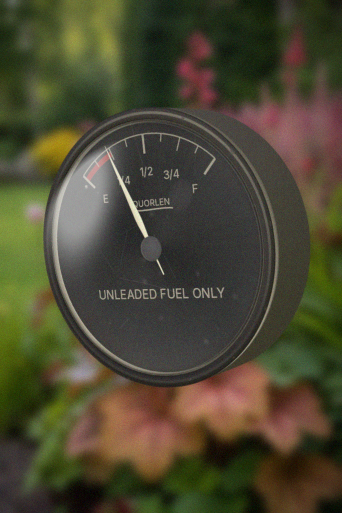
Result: **0.25**
